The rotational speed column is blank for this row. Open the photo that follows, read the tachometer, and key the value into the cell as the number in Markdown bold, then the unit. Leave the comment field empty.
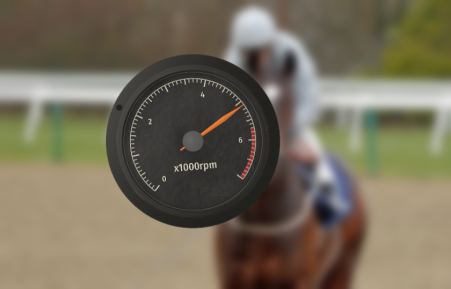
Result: **5100** rpm
